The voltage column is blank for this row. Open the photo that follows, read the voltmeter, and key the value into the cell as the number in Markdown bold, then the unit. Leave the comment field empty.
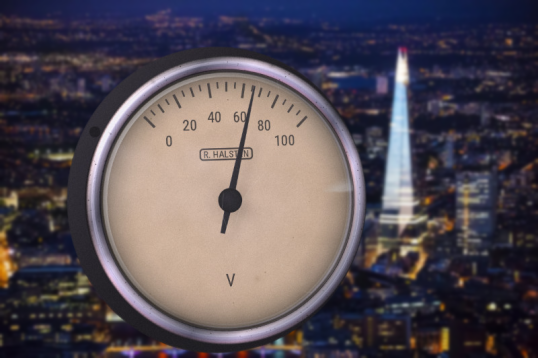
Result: **65** V
